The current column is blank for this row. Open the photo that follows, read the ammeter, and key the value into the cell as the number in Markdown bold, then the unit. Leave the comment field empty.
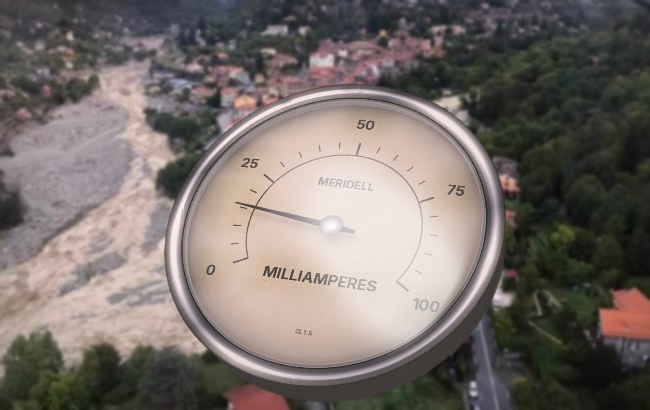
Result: **15** mA
